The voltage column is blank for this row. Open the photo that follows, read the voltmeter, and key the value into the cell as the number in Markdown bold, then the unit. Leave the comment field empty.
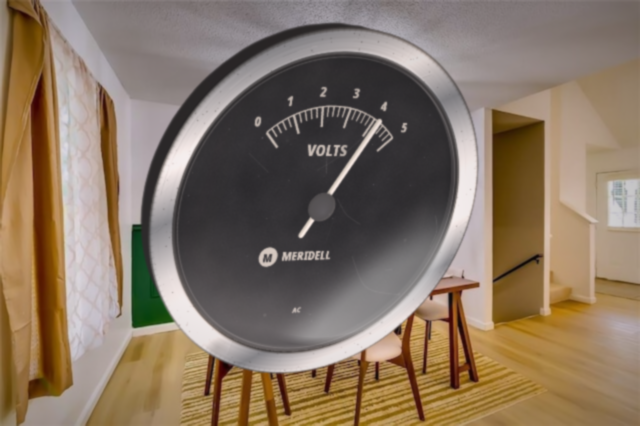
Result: **4** V
